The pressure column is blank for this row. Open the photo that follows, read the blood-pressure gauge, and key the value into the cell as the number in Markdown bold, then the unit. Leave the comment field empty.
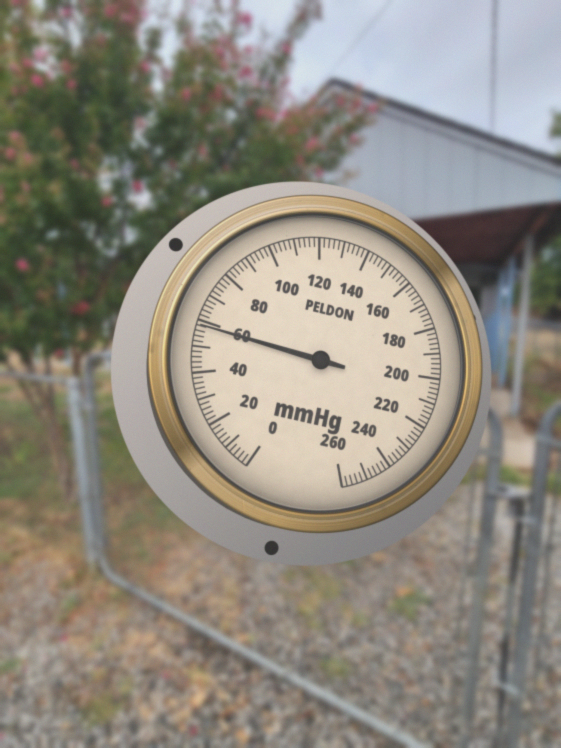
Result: **58** mmHg
